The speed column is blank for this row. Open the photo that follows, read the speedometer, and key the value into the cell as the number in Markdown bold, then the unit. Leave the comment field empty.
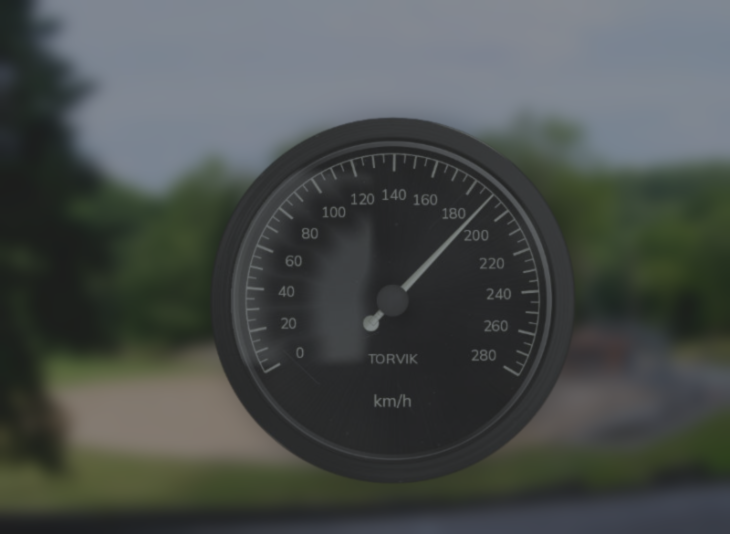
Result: **190** km/h
